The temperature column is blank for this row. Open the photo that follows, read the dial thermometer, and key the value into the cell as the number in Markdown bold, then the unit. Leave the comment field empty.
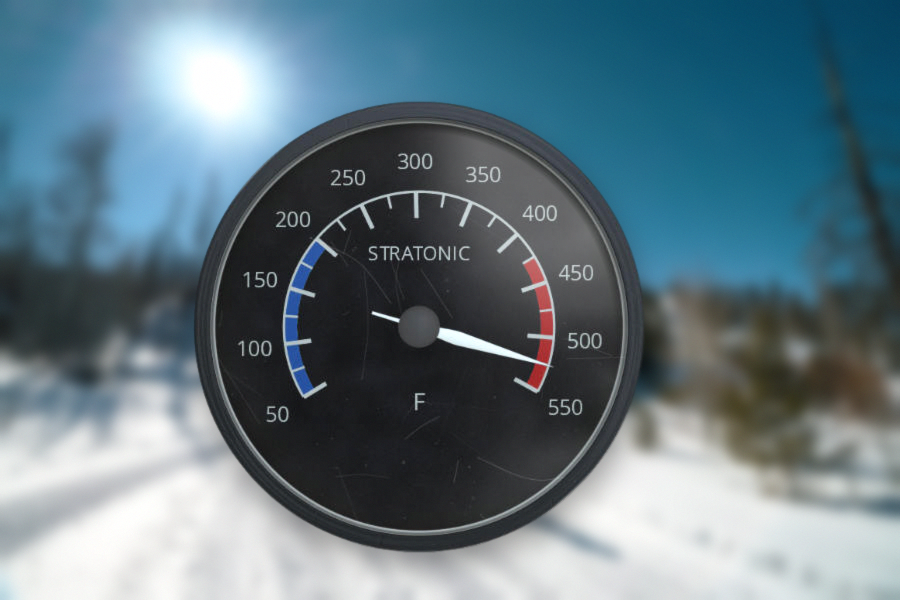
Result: **525** °F
